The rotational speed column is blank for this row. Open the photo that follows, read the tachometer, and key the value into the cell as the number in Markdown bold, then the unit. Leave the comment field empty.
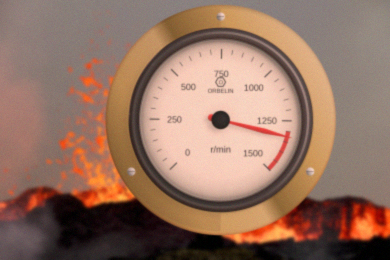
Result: **1325** rpm
